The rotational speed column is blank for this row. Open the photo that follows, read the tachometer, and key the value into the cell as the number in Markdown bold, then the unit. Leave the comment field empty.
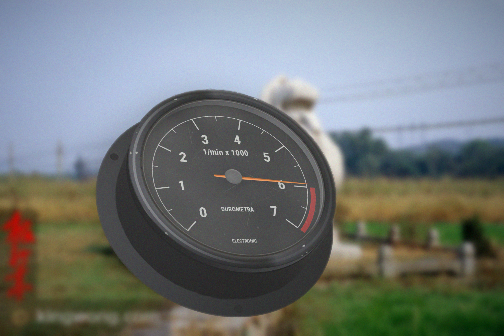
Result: **6000** rpm
